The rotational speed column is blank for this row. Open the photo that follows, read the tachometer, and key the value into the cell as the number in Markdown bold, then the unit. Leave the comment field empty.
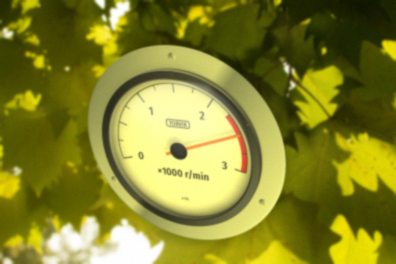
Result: **2500** rpm
